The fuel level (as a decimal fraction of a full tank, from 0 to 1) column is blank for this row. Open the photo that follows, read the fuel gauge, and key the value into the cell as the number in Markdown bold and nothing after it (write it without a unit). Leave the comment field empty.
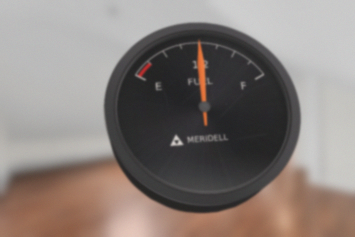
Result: **0.5**
